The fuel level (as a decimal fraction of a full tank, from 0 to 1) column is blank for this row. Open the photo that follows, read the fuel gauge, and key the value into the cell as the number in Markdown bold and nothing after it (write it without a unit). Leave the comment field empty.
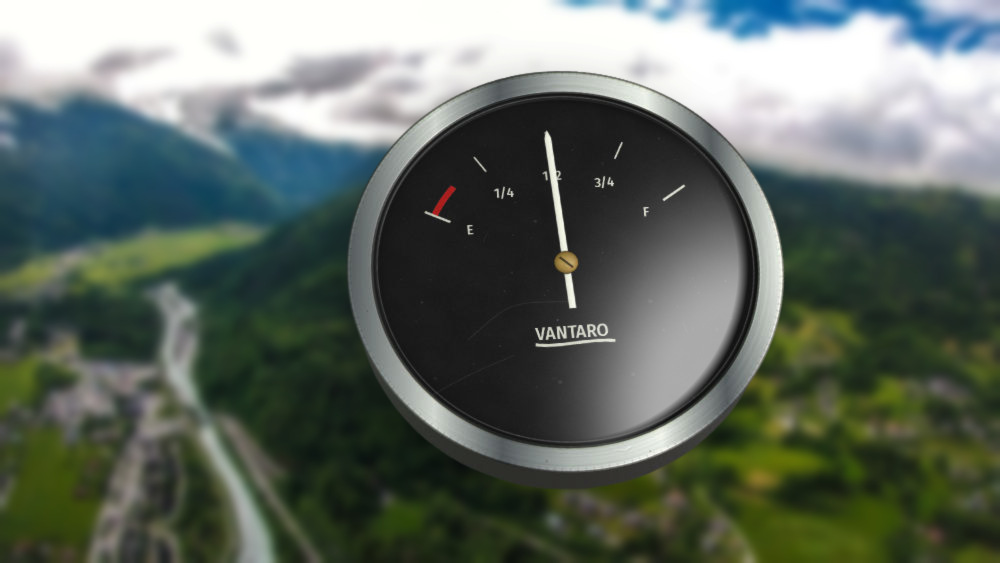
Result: **0.5**
